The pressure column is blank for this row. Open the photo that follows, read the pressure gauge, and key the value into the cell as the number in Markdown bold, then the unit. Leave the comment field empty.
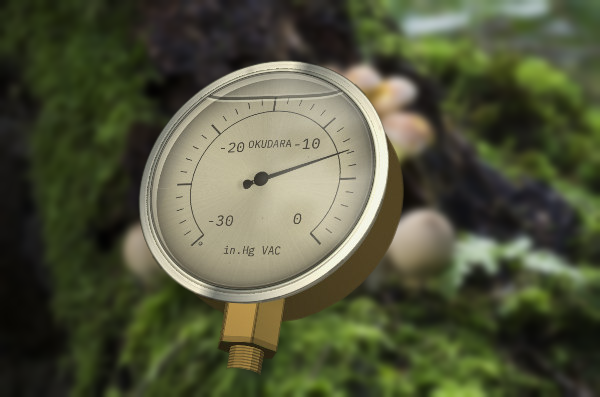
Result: **-7** inHg
